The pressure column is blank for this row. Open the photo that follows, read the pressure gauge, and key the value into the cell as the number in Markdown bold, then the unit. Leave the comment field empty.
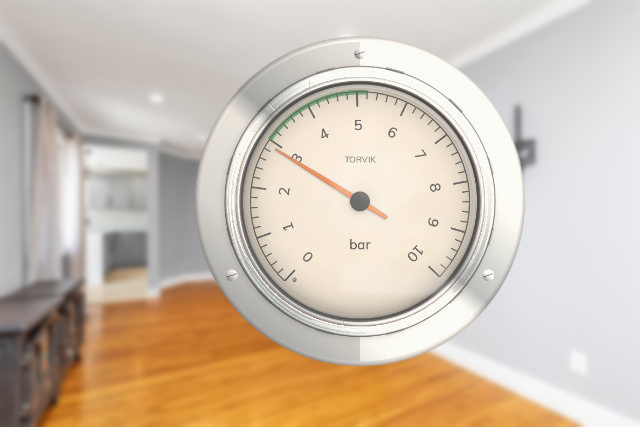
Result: **2.9** bar
